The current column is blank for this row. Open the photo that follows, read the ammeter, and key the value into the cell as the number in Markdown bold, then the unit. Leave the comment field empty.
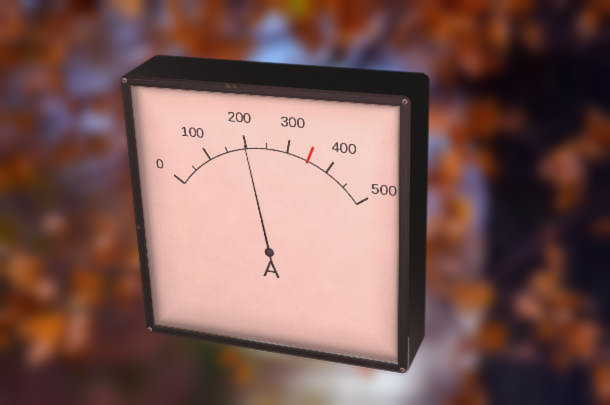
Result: **200** A
